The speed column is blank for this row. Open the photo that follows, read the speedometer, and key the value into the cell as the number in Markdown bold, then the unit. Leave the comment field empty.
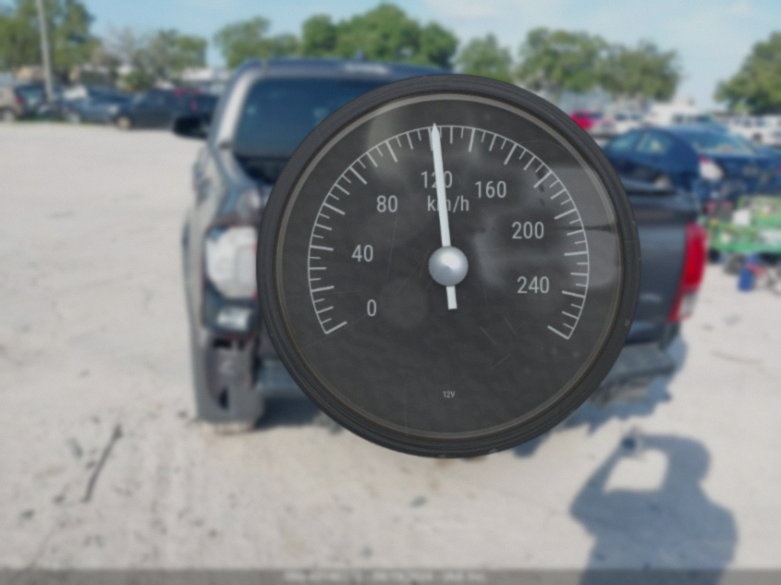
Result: **122.5** km/h
